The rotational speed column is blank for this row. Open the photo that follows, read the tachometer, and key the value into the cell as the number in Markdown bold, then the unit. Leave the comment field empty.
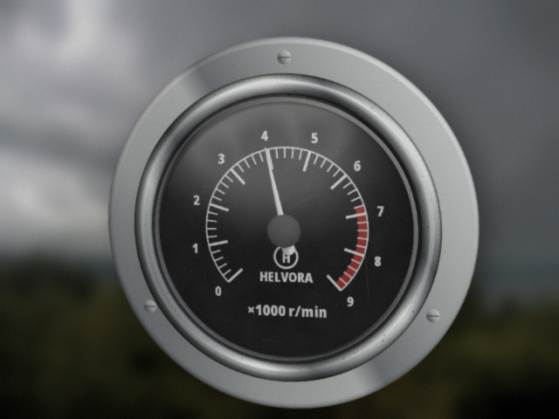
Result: **4000** rpm
